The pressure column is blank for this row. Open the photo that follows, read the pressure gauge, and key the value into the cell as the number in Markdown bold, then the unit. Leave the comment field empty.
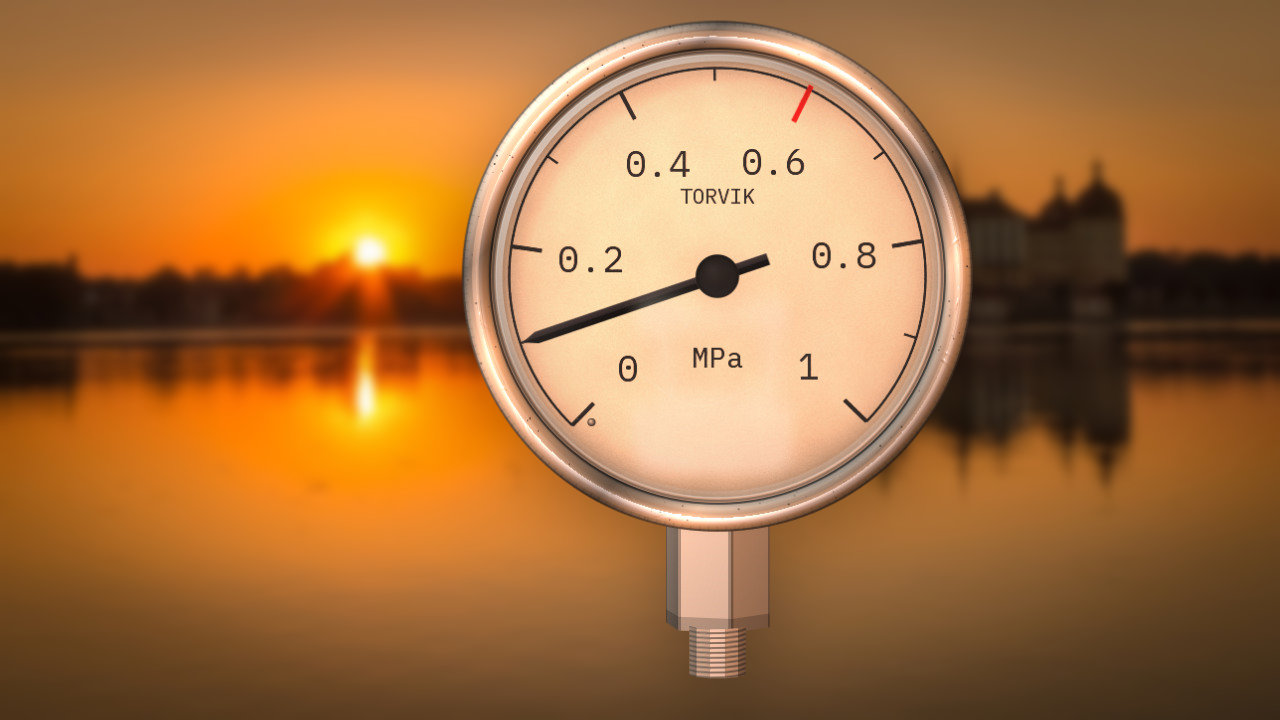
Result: **0.1** MPa
